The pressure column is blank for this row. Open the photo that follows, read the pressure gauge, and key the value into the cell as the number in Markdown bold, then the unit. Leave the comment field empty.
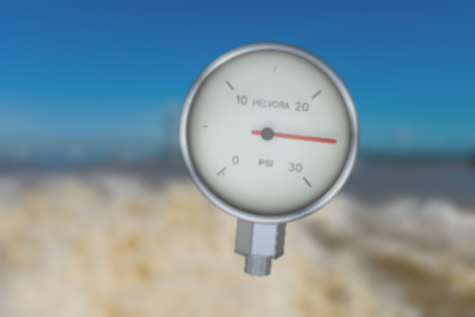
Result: **25** psi
